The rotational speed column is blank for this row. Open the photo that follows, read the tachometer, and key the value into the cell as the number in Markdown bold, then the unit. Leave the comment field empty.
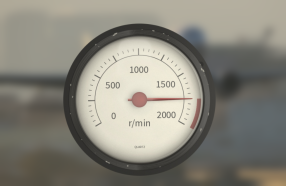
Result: **1750** rpm
